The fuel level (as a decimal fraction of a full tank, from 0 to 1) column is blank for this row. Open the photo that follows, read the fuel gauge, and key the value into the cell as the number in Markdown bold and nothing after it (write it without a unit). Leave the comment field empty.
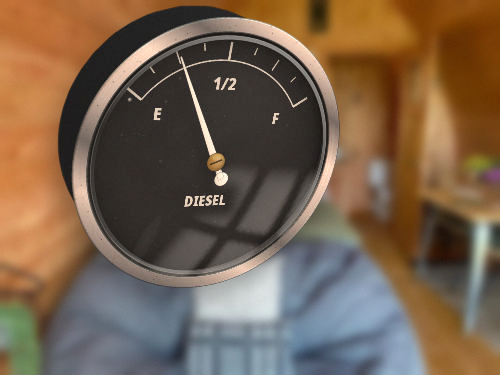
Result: **0.25**
